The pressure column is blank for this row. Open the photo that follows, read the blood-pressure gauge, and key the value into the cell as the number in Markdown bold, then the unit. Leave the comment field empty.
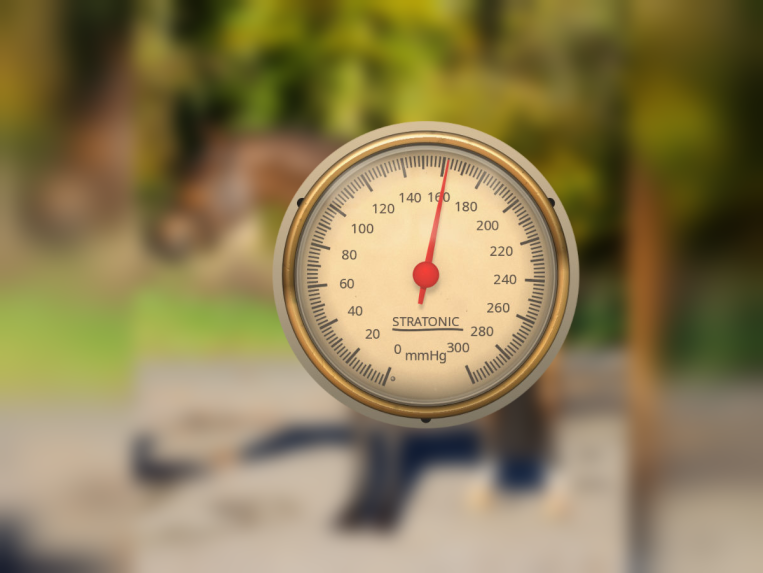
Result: **162** mmHg
